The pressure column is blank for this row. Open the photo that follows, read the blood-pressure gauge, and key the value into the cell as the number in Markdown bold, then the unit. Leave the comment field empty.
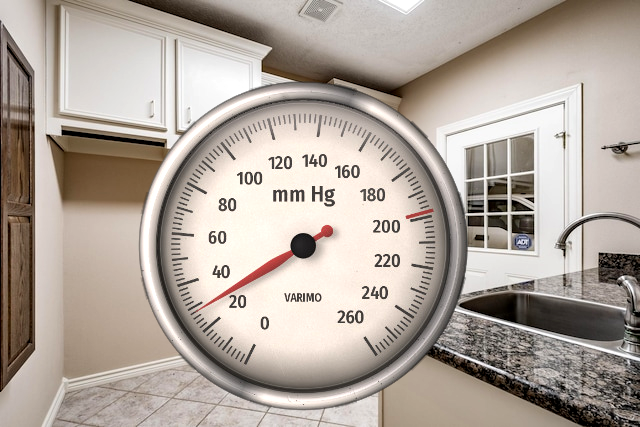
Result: **28** mmHg
